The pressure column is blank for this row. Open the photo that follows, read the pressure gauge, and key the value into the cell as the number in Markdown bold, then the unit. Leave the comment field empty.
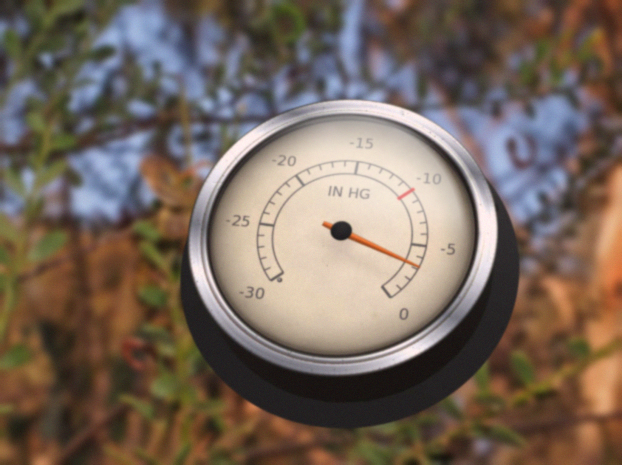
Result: **-3** inHg
